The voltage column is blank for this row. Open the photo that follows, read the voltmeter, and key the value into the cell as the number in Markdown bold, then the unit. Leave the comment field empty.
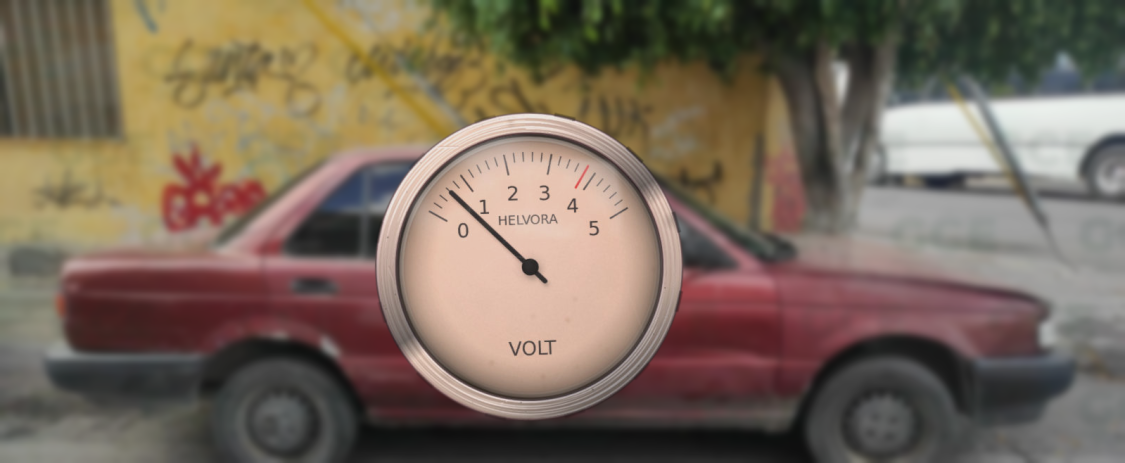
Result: **0.6** V
